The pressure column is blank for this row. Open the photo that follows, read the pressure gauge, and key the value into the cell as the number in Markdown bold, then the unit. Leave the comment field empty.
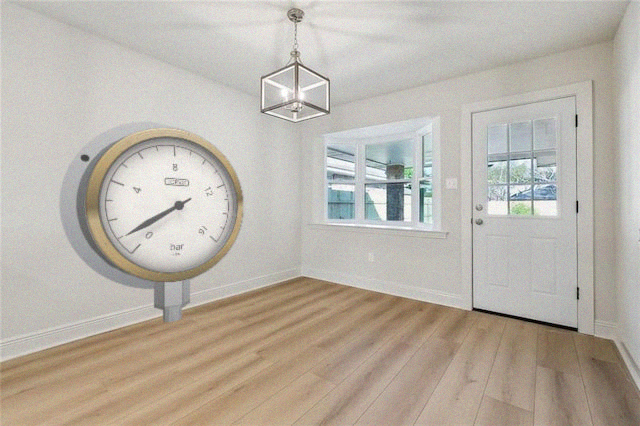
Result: **1** bar
